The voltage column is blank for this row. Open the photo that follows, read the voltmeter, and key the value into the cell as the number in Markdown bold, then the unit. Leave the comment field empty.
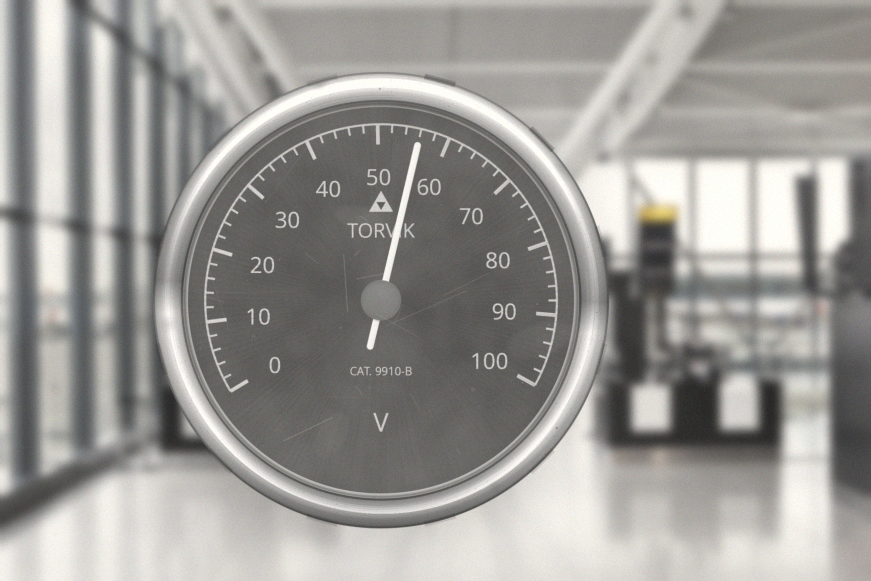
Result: **56** V
